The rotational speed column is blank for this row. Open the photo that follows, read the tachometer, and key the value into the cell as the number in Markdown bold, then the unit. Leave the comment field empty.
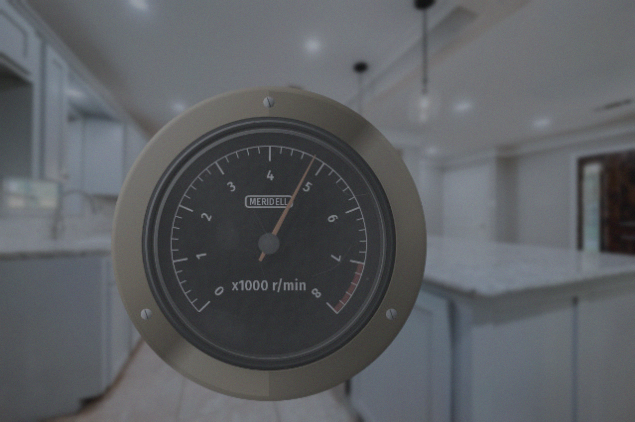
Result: **4800** rpm
